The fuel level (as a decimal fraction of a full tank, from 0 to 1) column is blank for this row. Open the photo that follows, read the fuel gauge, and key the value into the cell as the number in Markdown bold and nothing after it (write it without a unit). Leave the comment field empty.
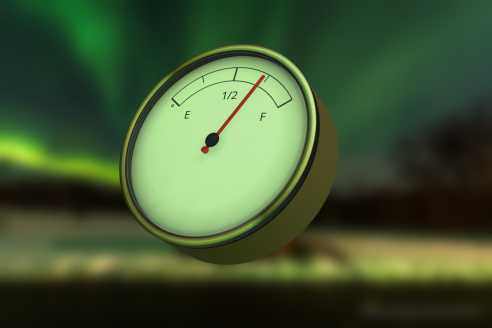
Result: **0.75**
